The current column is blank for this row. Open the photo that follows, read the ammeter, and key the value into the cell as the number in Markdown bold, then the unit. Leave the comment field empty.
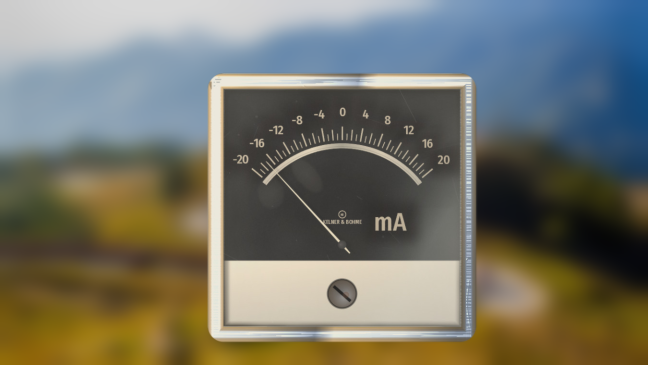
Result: **-17** mA
